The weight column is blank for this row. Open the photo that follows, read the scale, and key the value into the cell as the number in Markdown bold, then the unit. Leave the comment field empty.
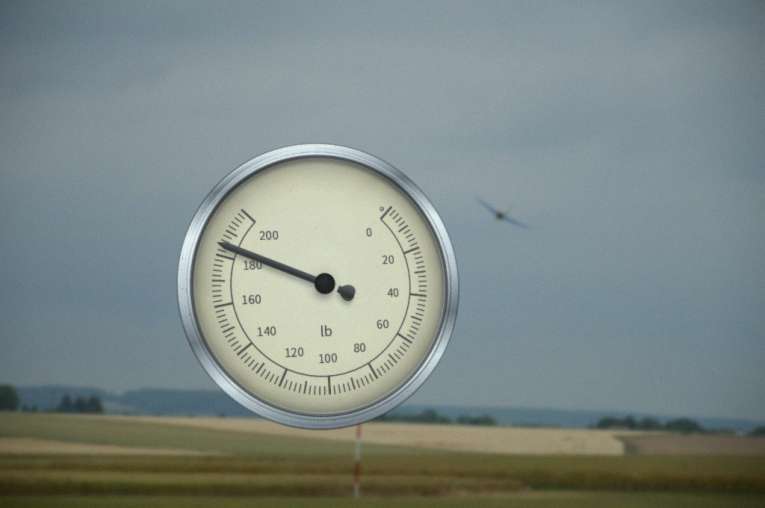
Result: **184** lb
